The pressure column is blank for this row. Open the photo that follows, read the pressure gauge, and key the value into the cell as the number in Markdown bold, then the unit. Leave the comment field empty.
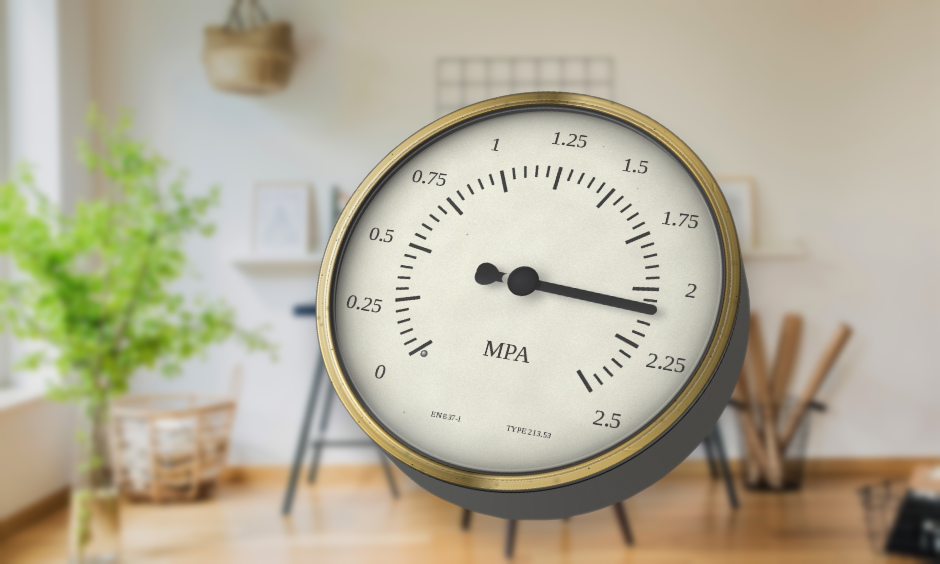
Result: **2.1** MPa
